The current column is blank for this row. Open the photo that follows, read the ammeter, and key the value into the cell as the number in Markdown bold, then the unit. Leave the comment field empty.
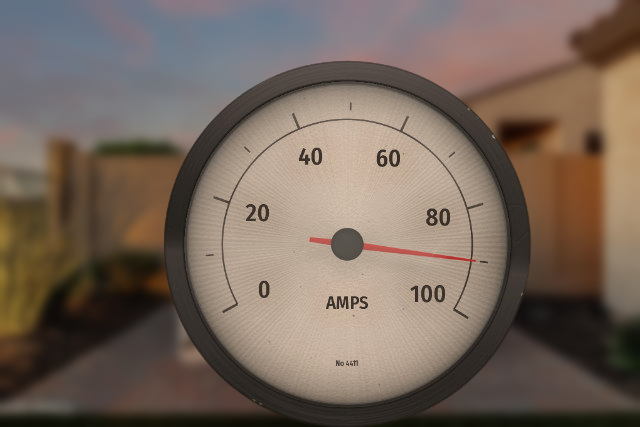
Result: **90** A
